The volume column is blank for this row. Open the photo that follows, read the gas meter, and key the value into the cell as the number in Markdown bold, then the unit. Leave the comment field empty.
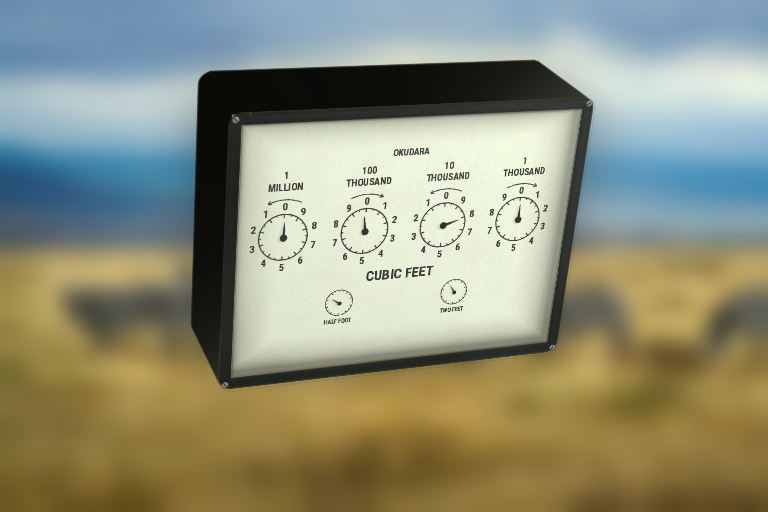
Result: **998000** ft³
